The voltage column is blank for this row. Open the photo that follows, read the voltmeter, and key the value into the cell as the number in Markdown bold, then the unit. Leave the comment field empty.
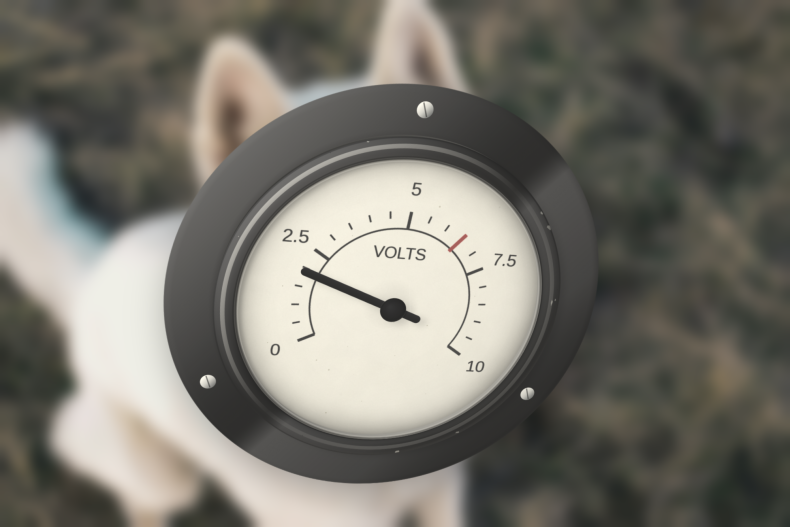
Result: **2** V
